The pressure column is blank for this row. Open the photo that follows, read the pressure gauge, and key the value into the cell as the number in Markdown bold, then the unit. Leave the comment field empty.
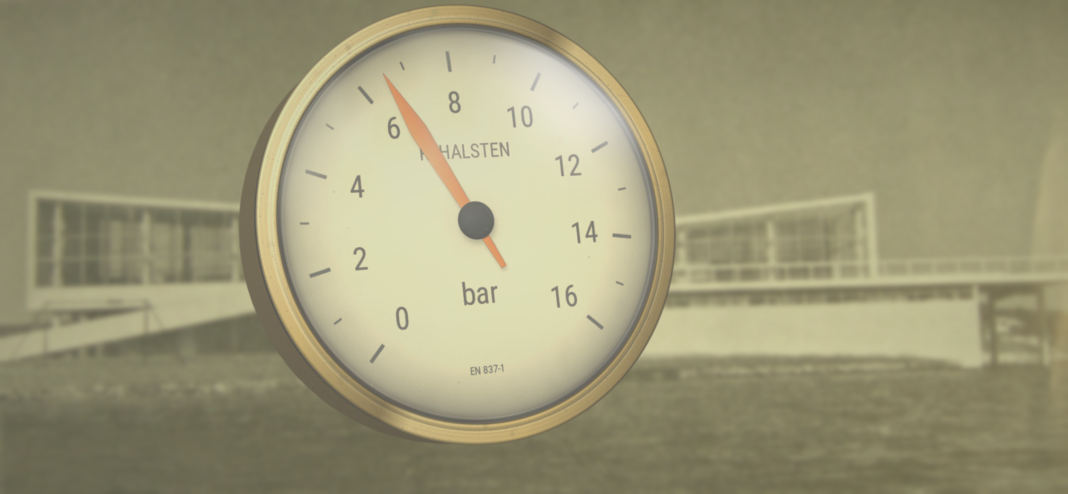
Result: **6.5** bar
